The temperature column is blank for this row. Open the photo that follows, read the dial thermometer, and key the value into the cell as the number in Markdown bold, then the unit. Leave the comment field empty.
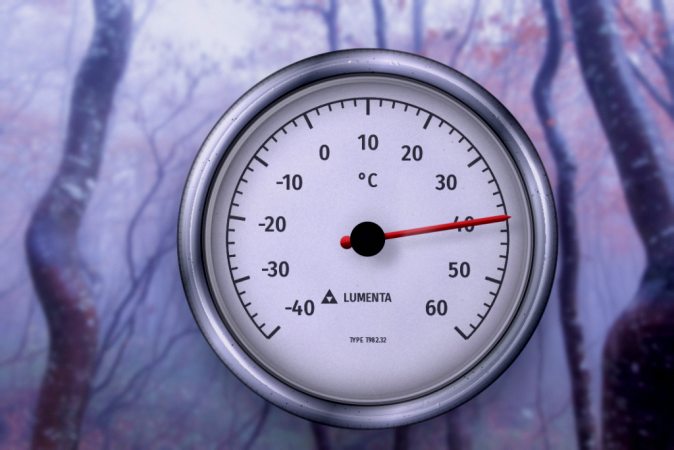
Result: **40** °C
